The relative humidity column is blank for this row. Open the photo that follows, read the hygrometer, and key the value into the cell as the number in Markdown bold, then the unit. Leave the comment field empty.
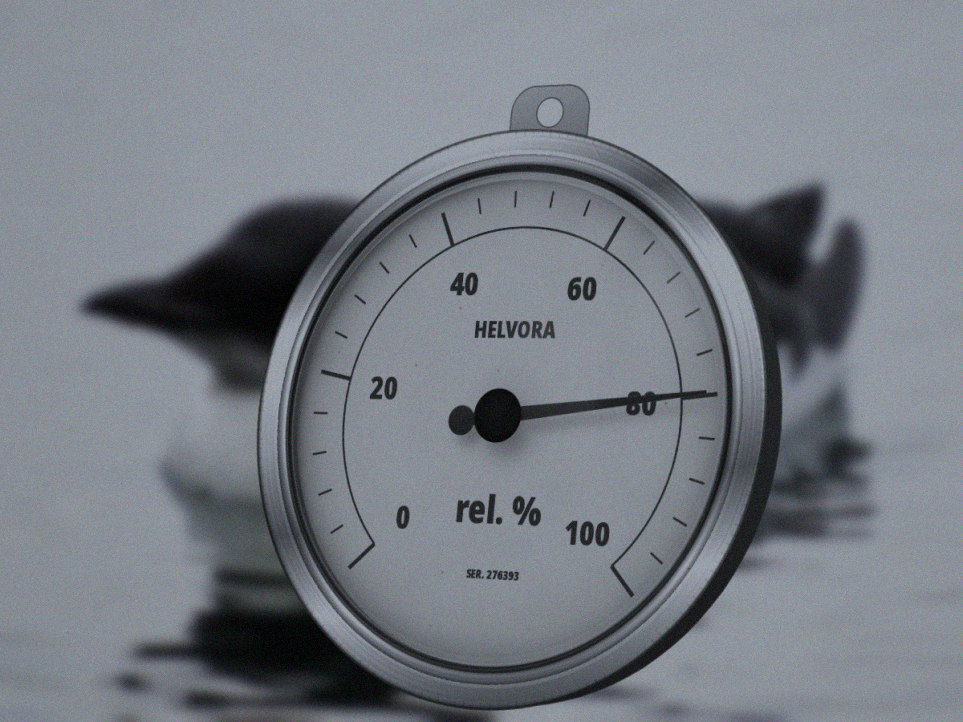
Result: **80** %
